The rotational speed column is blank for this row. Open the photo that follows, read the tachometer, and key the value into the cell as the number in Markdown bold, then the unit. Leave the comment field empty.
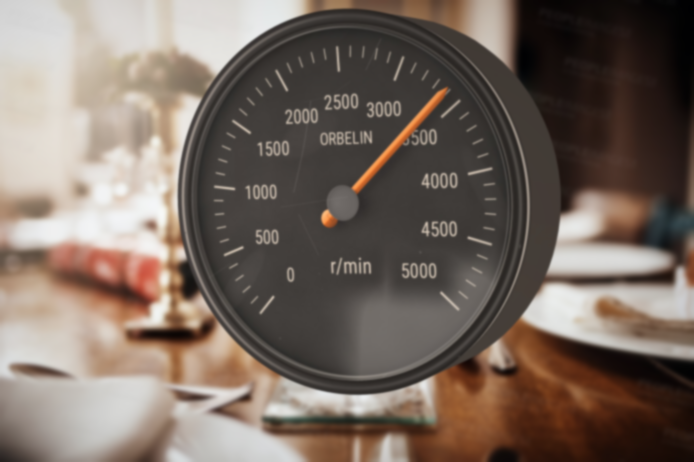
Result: **3400** rpm
